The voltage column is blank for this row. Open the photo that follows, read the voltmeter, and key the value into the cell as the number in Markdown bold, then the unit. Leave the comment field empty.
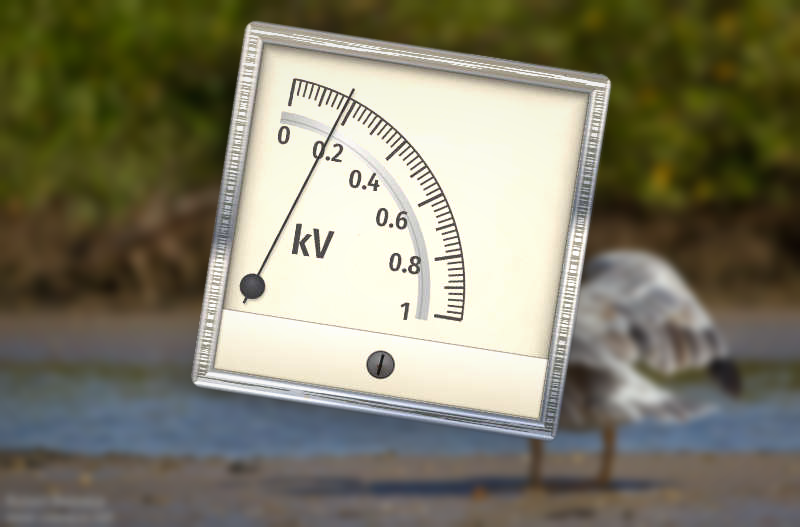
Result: **0.18** kV
